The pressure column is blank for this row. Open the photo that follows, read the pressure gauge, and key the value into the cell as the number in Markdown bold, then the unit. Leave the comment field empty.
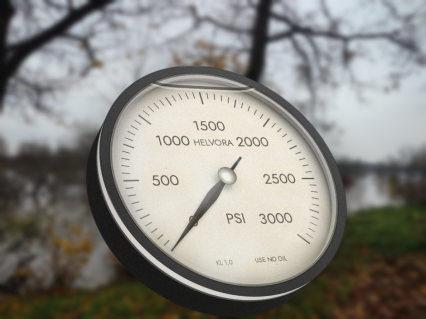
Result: **0** psi
